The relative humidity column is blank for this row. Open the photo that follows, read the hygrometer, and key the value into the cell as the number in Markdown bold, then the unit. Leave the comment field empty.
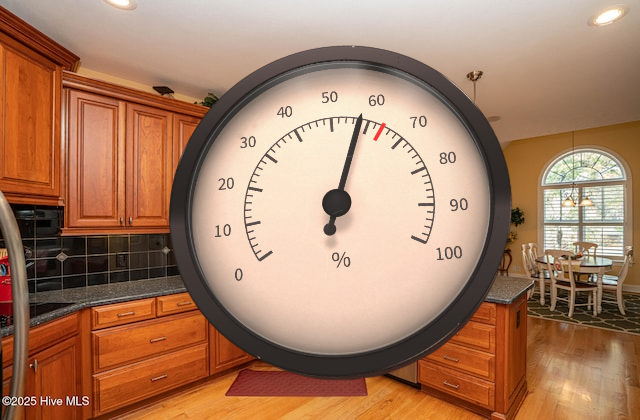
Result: **58** %
